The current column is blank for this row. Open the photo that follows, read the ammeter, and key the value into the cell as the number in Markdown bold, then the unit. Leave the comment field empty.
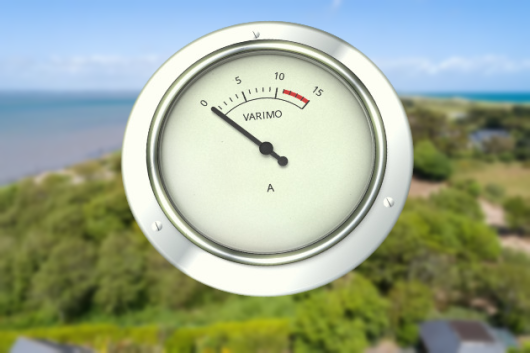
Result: **0** A
